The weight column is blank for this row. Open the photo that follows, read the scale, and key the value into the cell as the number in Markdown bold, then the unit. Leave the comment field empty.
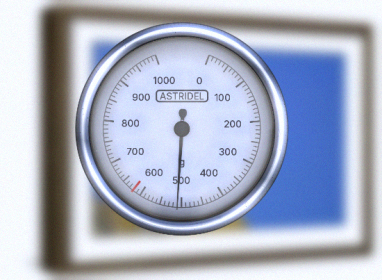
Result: **510** g
